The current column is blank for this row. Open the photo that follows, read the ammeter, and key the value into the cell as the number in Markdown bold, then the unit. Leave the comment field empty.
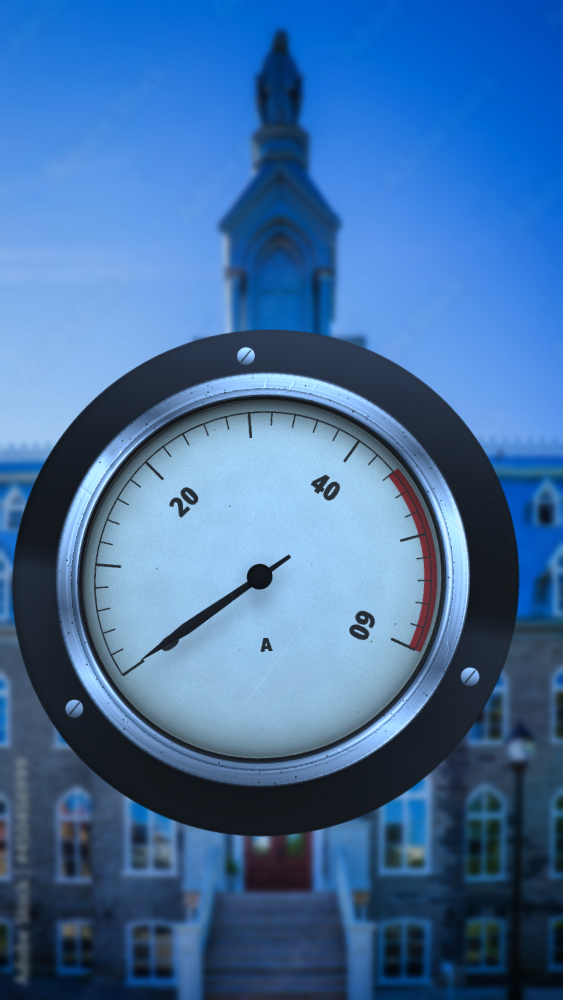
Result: **0** A
